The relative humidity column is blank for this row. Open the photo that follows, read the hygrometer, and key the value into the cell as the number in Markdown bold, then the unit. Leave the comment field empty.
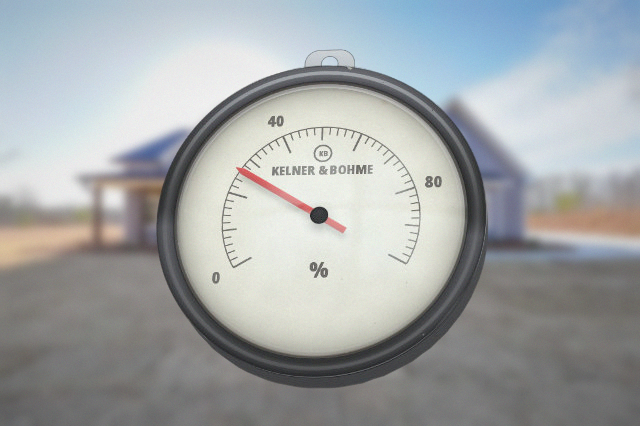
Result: **26** %
